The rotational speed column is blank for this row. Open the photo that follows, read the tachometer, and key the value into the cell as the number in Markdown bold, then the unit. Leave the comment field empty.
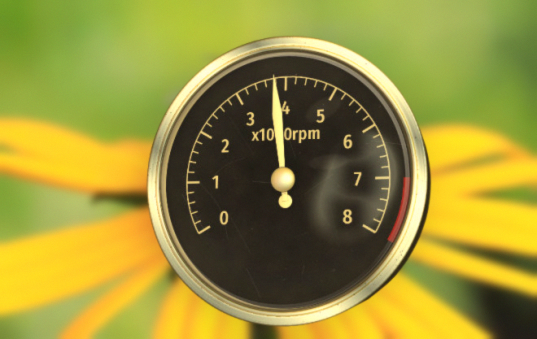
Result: **3800** rpm
